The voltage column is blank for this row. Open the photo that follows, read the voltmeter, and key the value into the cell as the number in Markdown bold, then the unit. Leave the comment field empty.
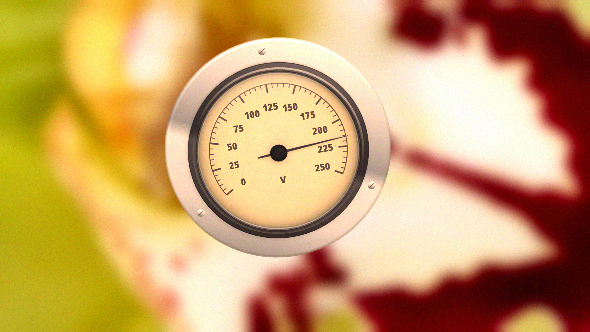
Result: **215** V
